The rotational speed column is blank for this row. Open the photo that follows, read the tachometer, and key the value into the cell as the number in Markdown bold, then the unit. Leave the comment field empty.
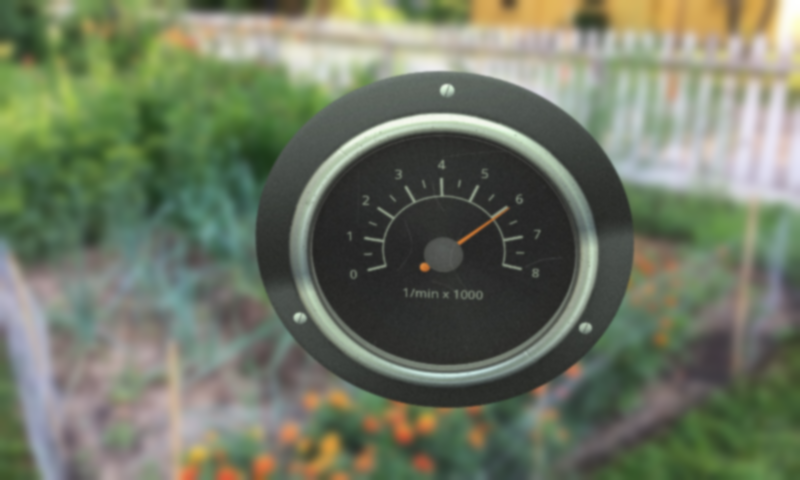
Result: **6000** rpm
